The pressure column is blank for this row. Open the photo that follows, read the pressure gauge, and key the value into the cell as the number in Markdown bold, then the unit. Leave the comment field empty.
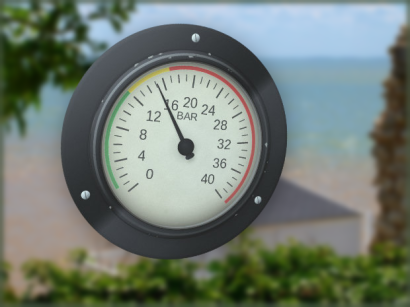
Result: **15** bar
